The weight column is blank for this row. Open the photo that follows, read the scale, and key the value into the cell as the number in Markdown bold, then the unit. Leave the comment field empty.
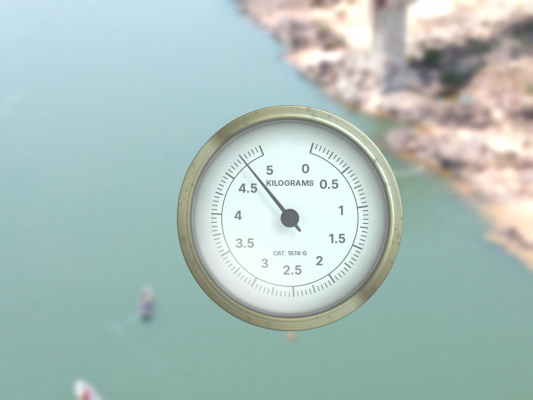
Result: **4.75** kg
